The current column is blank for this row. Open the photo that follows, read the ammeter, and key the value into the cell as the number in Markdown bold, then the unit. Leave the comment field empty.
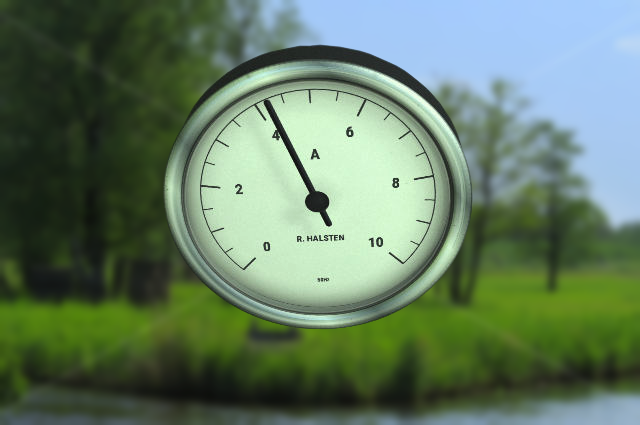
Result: **4.25** A
